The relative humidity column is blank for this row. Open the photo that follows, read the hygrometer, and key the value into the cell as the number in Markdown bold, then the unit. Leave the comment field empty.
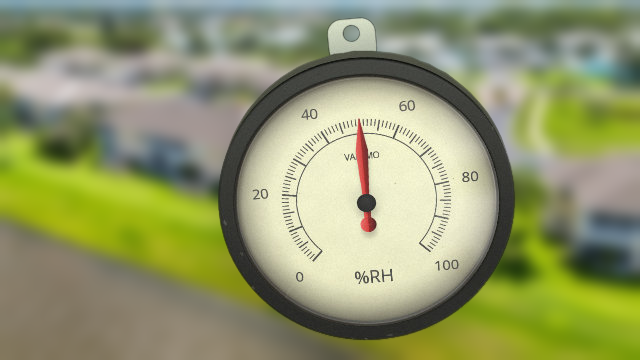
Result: **50** %
